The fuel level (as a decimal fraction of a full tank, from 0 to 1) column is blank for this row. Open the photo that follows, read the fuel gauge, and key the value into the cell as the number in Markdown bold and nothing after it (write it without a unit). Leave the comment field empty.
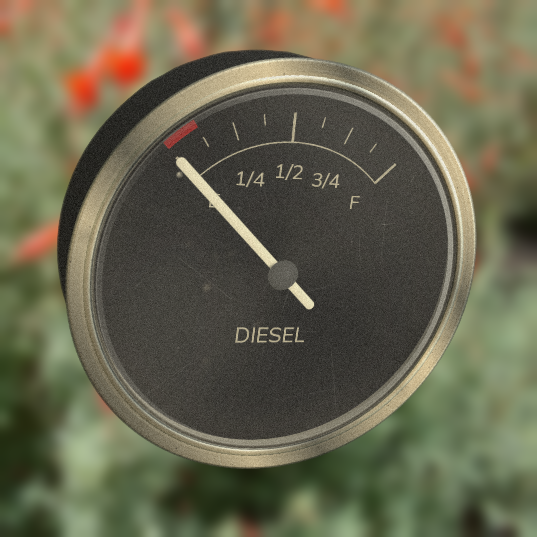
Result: **0**
